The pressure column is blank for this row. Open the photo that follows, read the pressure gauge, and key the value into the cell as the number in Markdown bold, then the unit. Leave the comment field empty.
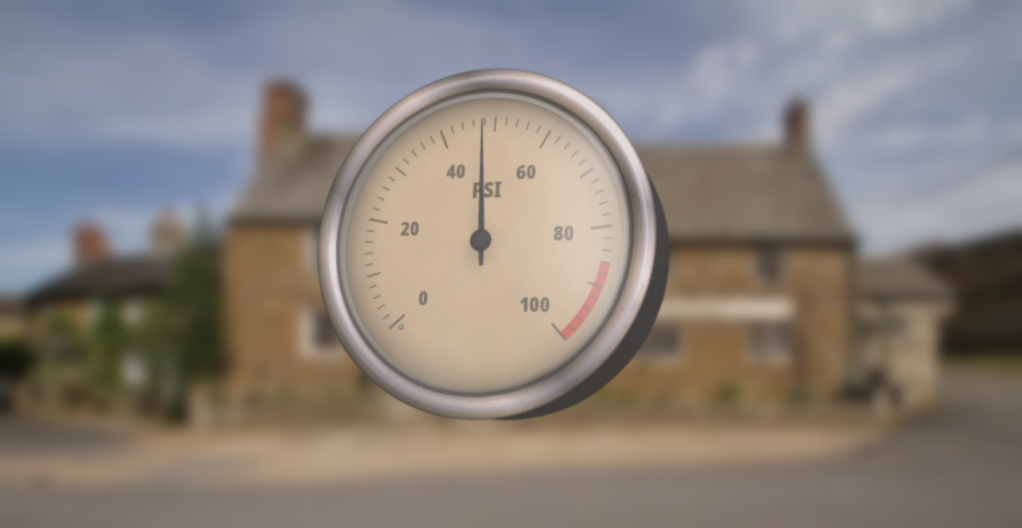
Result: **48** psi
